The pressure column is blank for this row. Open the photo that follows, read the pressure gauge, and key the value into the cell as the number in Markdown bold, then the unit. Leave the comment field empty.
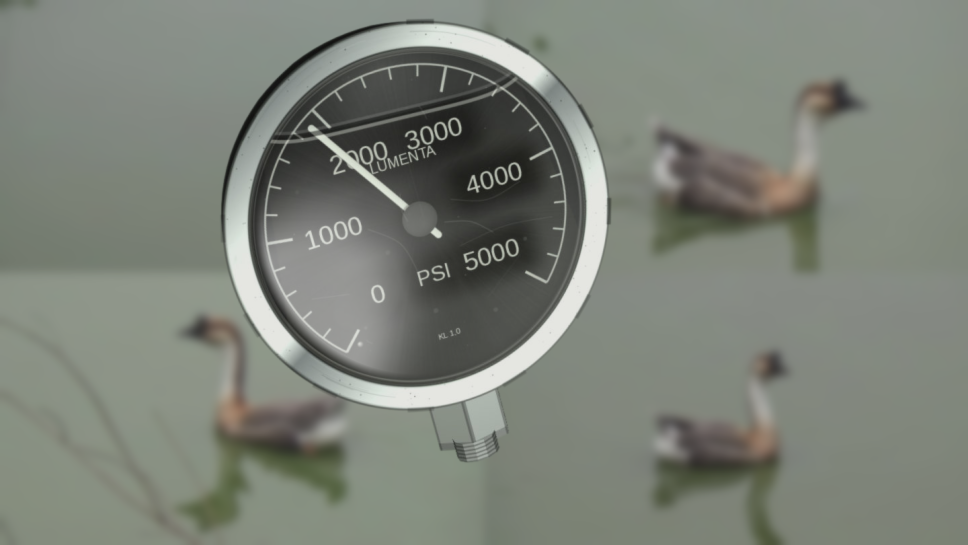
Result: **1900** psi
